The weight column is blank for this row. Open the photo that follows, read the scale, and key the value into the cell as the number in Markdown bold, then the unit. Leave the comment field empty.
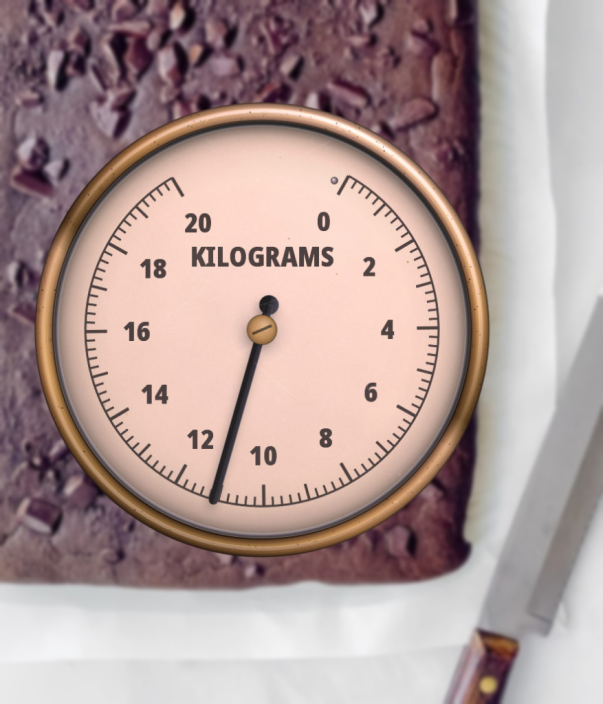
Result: **11.1** kg
